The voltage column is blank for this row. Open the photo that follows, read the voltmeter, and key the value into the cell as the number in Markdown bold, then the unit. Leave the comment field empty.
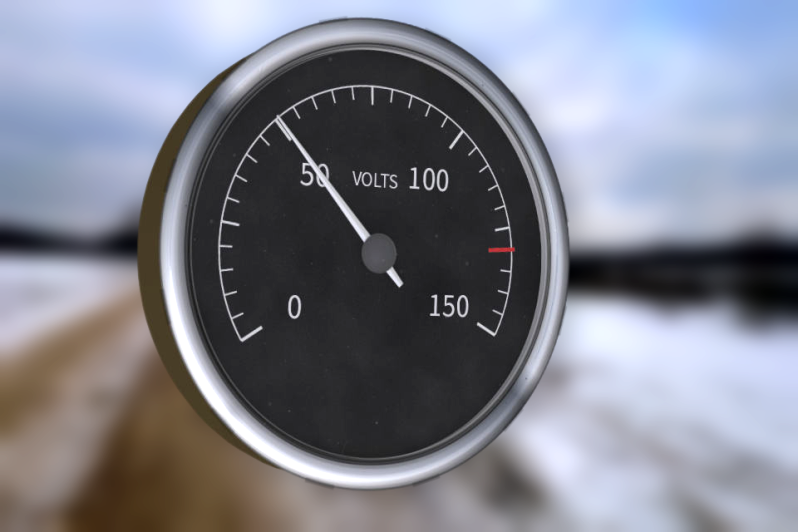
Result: **50** V
